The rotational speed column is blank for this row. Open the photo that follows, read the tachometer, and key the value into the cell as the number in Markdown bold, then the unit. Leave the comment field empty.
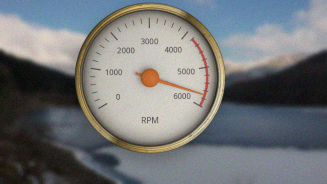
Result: **5700** rpm
